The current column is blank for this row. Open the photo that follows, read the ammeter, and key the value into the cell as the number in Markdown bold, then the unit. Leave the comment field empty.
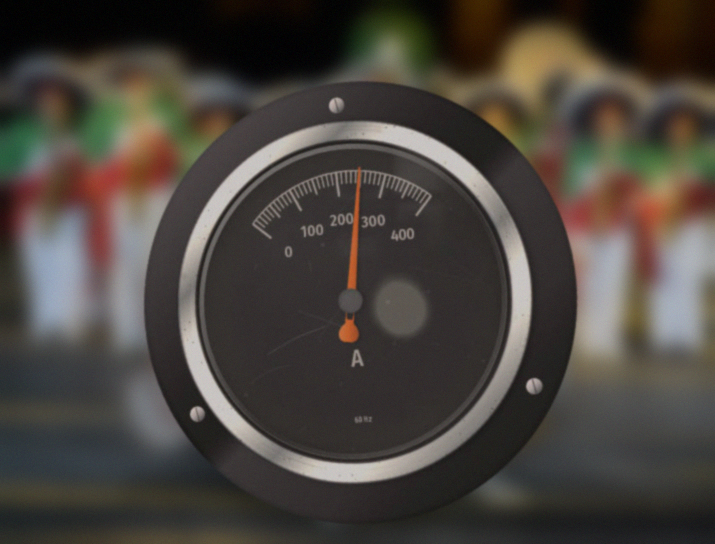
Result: **250** A
